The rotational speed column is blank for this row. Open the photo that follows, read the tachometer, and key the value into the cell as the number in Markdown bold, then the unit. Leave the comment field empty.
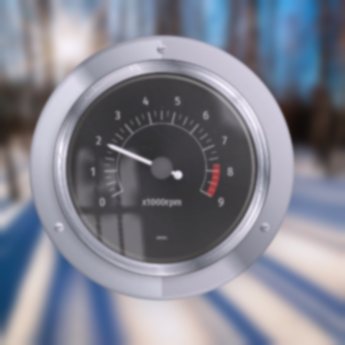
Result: **2000** rpm
